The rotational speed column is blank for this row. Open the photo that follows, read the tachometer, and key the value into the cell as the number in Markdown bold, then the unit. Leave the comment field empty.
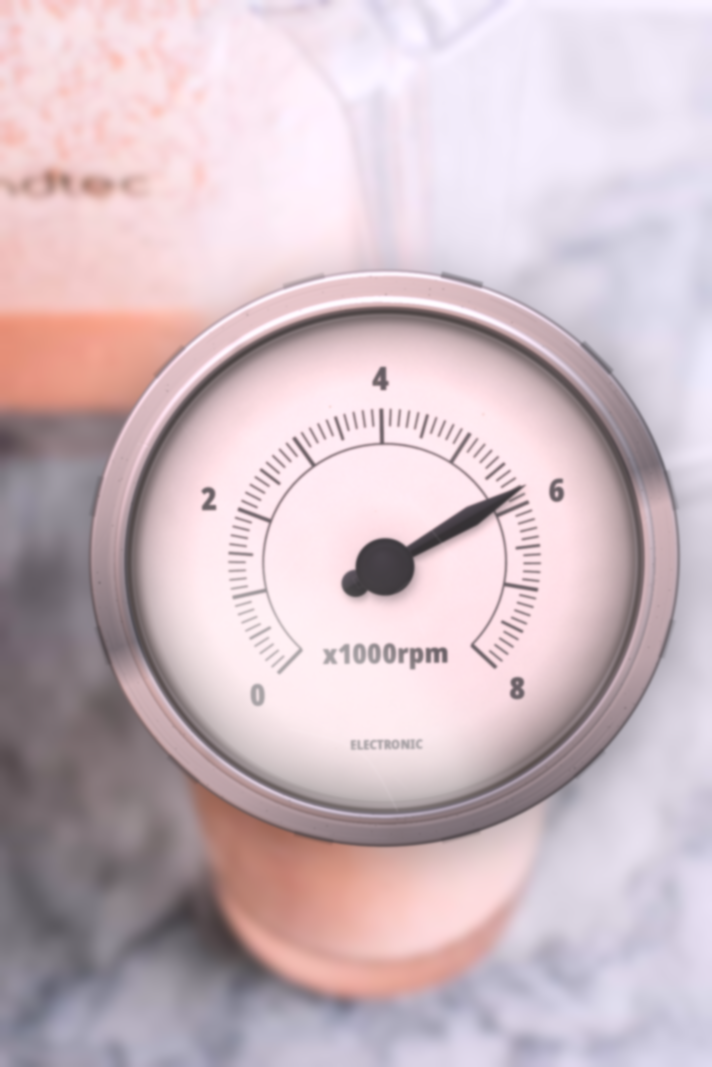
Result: **5800** rpm
